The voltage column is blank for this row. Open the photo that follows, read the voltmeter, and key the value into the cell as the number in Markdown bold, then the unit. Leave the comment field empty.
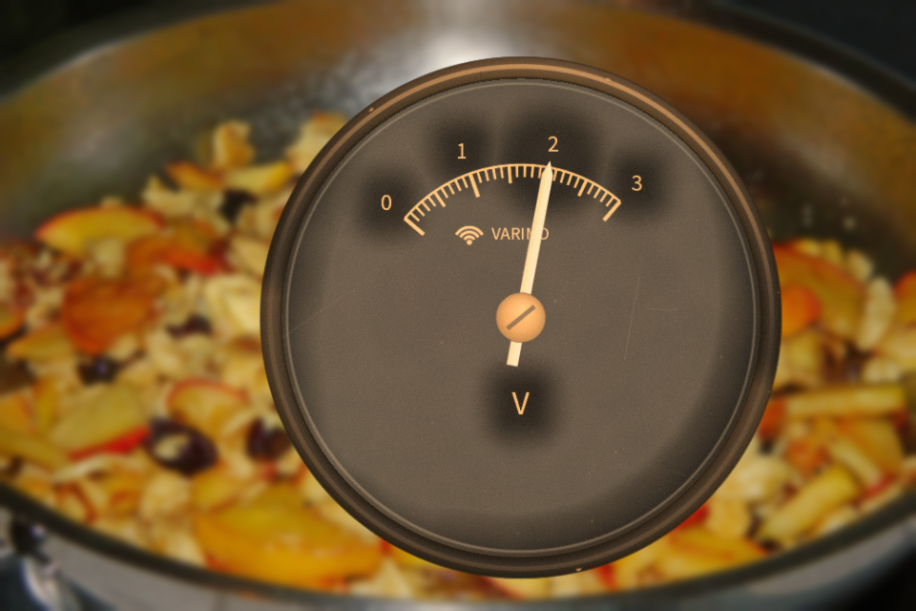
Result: **2** V
